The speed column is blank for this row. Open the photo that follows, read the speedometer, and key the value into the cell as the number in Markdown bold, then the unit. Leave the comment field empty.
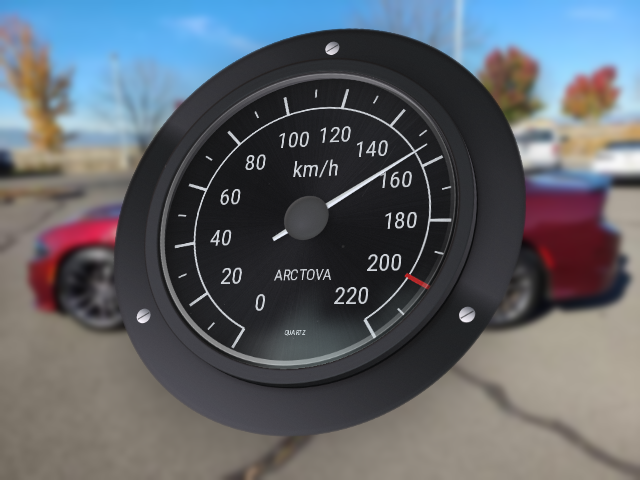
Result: **155** km/h
